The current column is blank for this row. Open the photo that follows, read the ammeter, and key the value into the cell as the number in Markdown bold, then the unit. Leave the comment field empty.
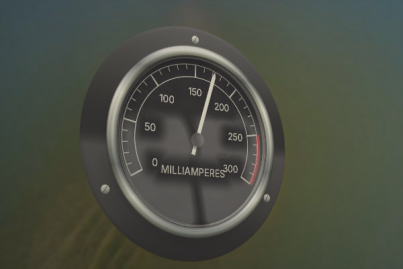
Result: **170** mA
